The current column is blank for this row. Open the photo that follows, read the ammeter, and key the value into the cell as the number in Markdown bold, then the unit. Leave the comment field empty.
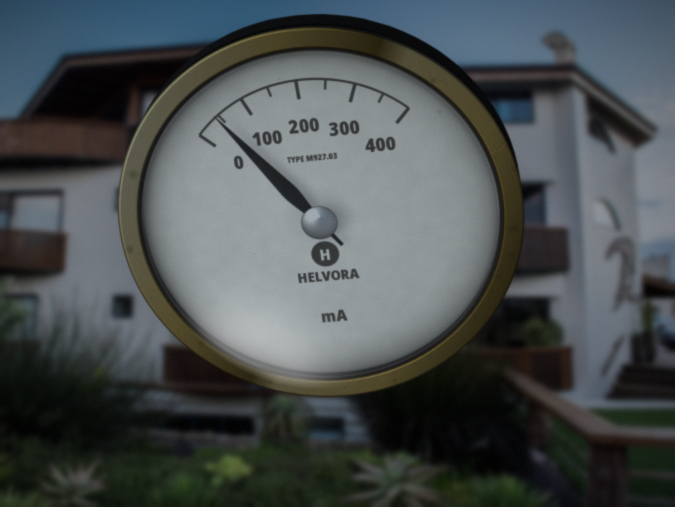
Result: **50** mA
